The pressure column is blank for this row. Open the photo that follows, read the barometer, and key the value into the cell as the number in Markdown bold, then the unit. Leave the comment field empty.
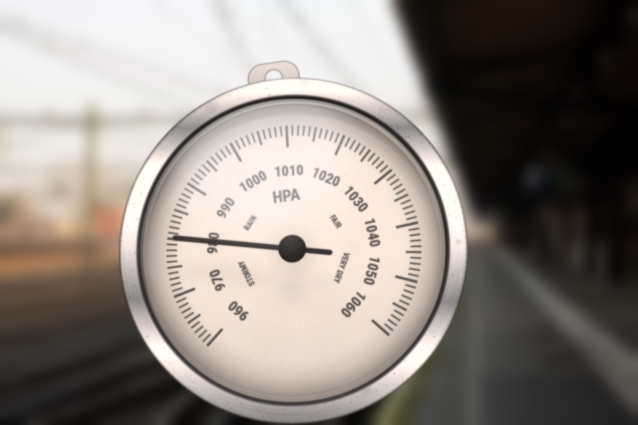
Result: **980** hPa
